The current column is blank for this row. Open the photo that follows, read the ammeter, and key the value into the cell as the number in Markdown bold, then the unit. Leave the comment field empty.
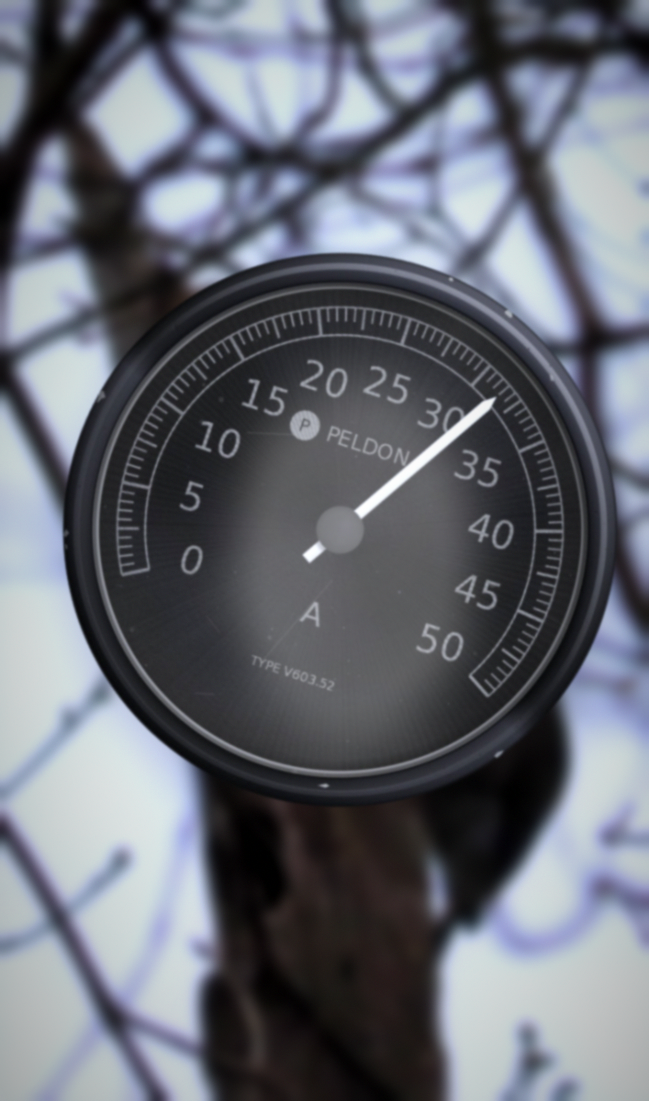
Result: **31.5** A
